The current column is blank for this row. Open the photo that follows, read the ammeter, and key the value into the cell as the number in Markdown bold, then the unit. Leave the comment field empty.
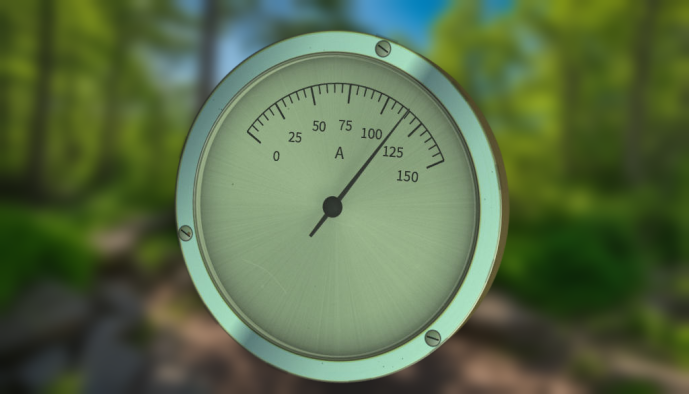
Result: **115** A
